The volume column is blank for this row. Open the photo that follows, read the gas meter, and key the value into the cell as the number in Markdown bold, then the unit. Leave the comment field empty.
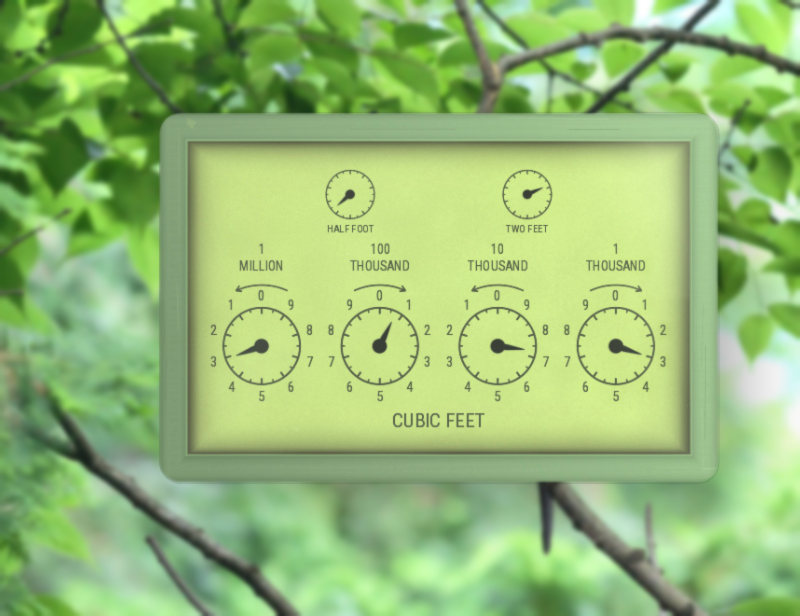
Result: **307300** ft³
